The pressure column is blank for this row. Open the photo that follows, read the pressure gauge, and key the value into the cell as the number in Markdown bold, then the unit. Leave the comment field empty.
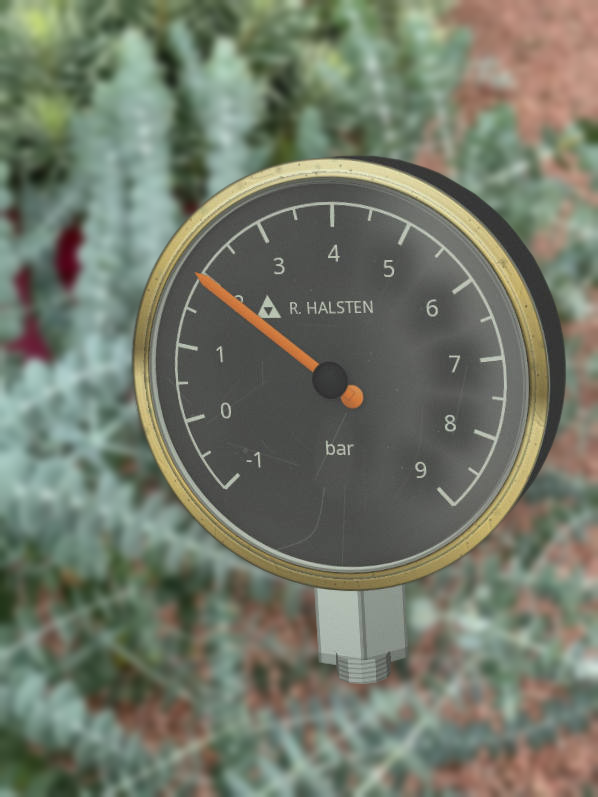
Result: **2** bar
